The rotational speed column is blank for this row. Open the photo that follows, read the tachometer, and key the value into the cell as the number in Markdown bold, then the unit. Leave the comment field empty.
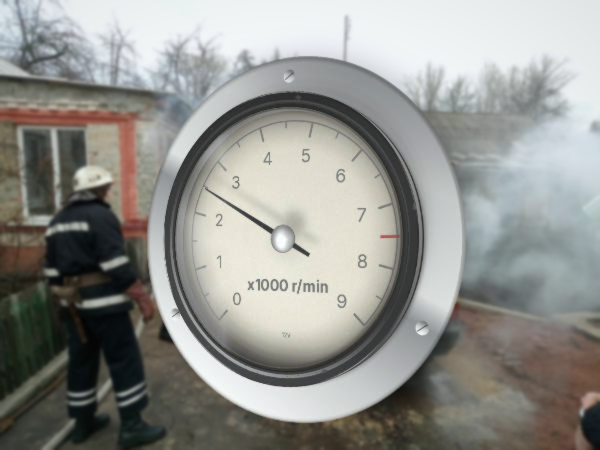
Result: **2500** rpm
